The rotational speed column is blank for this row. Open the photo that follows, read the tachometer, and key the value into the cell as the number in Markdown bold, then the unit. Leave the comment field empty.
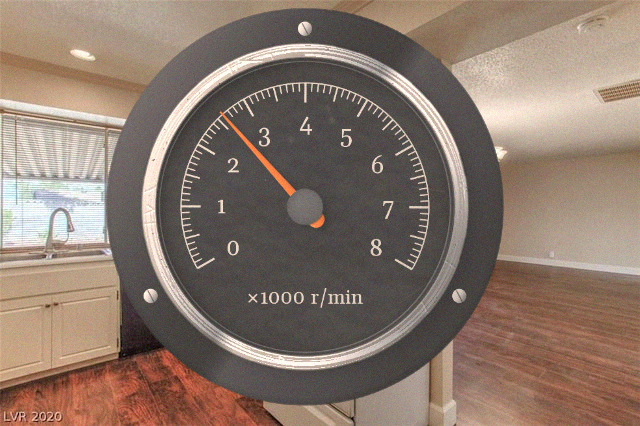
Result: **2600** rpm
